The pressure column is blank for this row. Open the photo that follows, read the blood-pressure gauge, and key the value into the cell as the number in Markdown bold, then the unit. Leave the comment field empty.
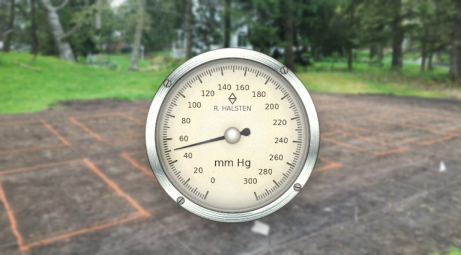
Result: **50** mmHg
